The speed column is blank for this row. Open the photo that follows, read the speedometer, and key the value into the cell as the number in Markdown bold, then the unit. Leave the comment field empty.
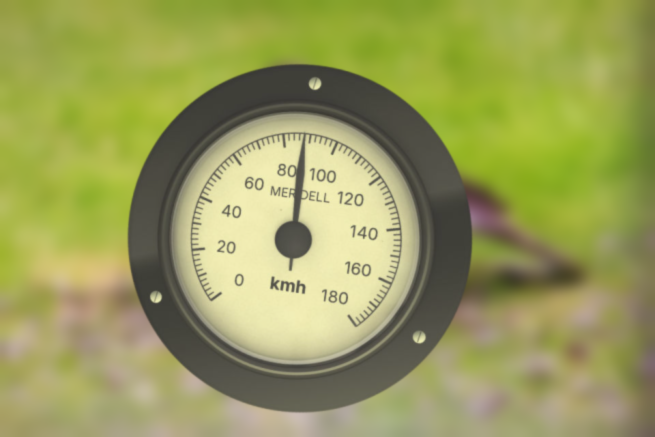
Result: **88** km/h
